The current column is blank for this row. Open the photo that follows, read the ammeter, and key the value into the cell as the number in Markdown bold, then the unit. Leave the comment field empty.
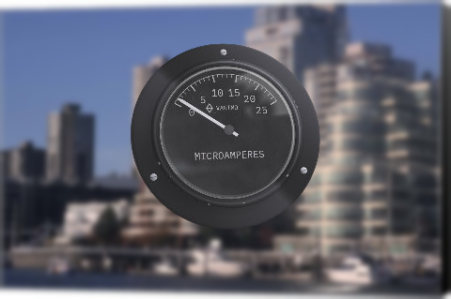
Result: **1** µA
